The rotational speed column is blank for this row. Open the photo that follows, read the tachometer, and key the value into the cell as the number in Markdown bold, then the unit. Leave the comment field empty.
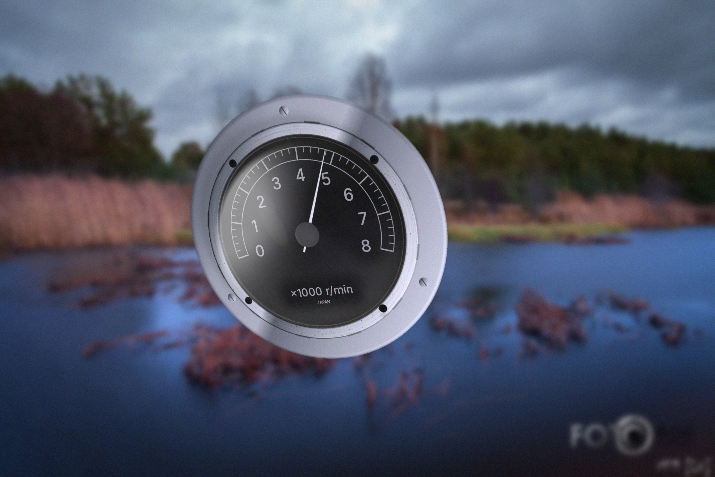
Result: **4800** rpm
